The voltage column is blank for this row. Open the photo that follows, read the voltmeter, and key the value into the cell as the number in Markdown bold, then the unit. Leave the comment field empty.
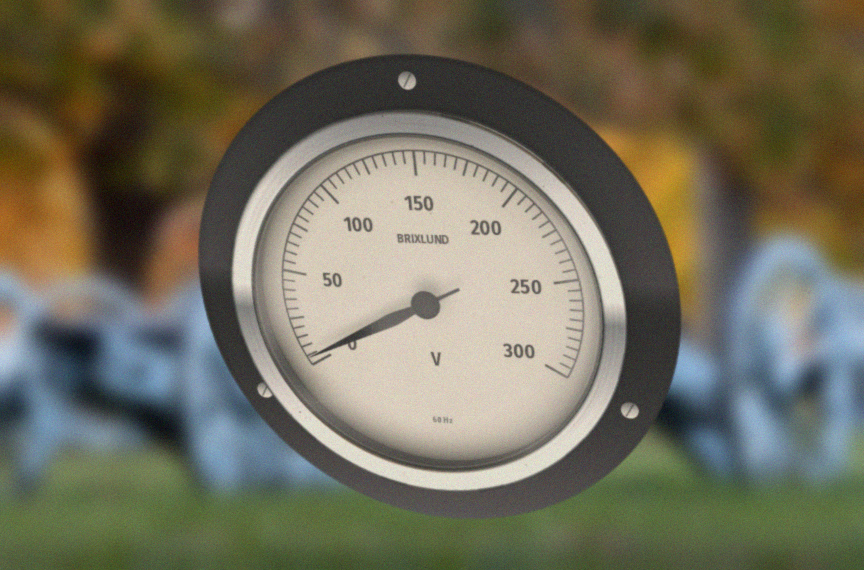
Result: **5** V
